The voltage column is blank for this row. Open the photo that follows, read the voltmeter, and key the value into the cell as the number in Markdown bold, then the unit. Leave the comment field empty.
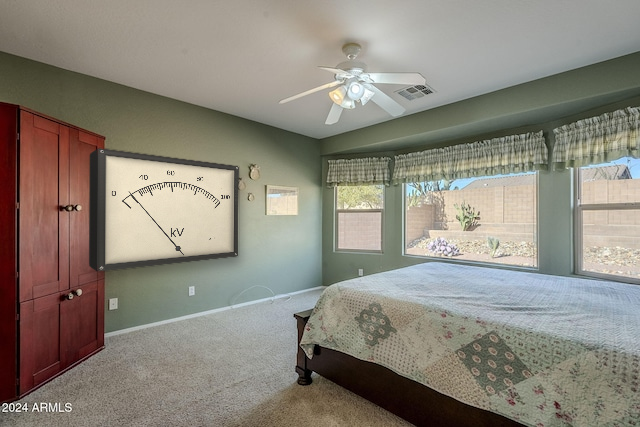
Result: **20** kV
